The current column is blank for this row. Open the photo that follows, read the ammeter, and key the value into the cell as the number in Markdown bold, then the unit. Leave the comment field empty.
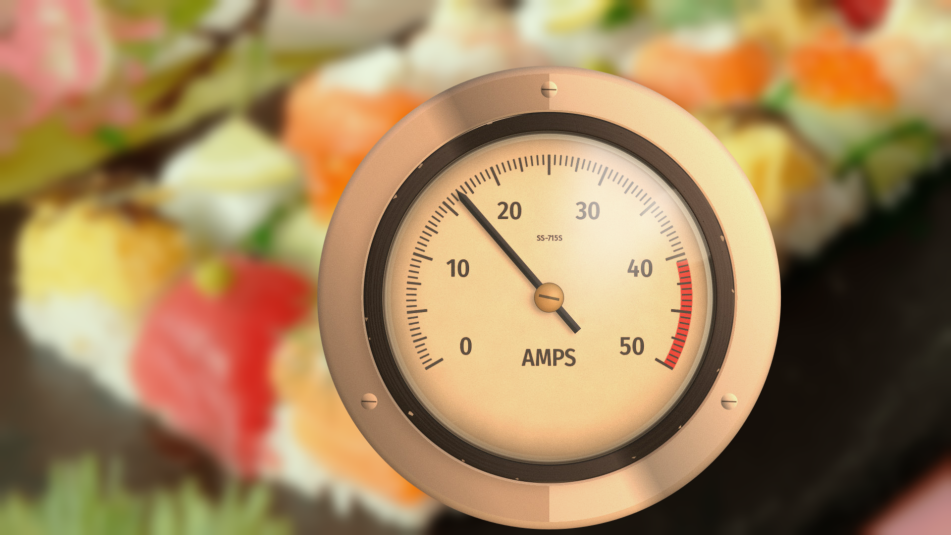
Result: **16.5** A
